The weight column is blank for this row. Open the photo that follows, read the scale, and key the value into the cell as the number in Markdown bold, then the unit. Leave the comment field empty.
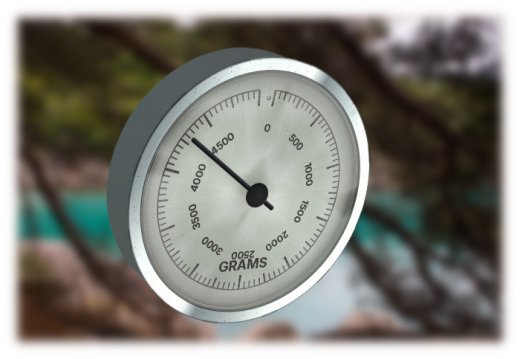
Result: **4300** g
